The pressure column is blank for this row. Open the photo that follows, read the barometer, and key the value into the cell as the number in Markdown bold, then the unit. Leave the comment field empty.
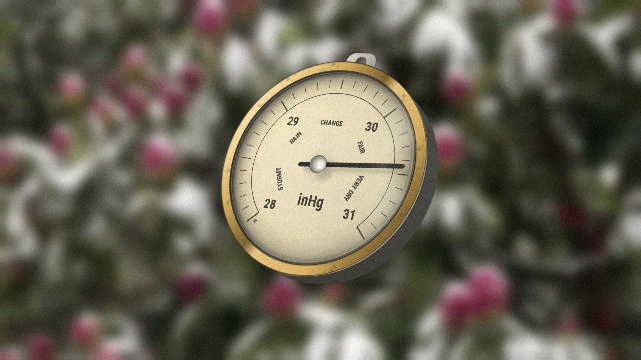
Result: **30.45** inHg
